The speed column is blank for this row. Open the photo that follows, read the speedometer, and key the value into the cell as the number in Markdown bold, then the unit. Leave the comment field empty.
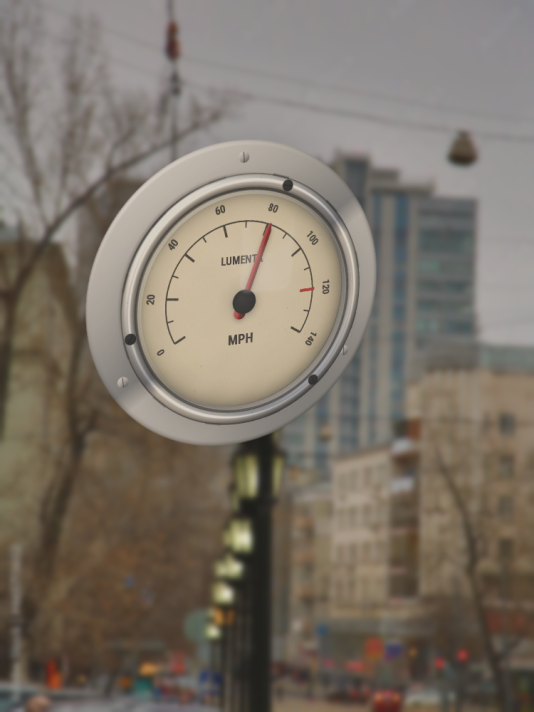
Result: **80** mph
